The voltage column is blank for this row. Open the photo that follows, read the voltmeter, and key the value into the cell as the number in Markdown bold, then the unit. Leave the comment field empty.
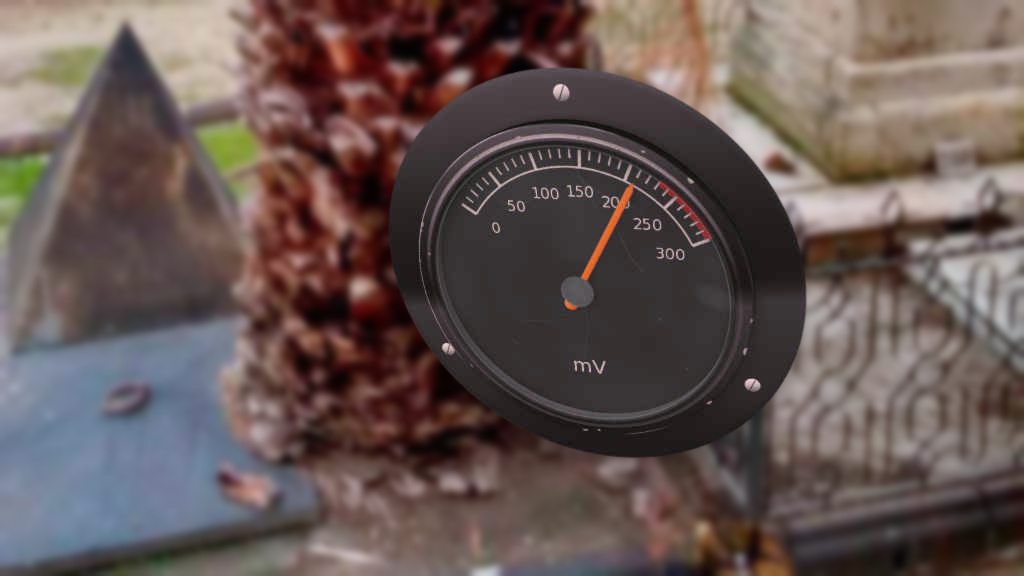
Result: **210** mV
